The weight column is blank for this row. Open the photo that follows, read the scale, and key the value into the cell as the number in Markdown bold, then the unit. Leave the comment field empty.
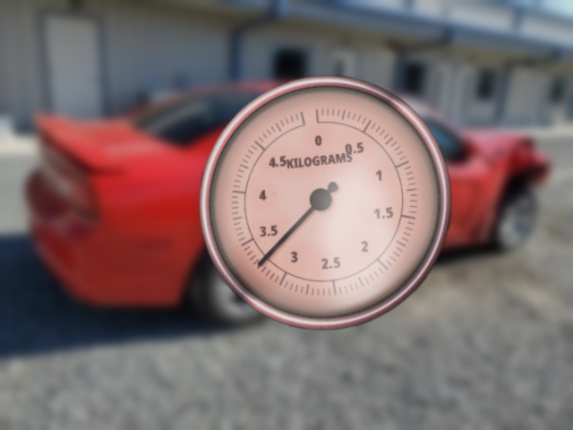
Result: **3.25** kg
